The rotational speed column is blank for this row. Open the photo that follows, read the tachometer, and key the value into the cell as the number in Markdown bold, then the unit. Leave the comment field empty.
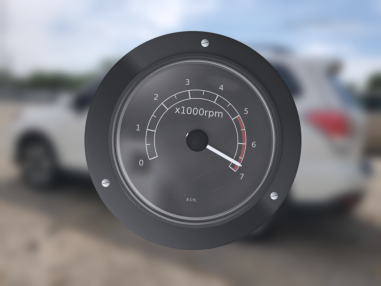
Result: **6750** rpm
